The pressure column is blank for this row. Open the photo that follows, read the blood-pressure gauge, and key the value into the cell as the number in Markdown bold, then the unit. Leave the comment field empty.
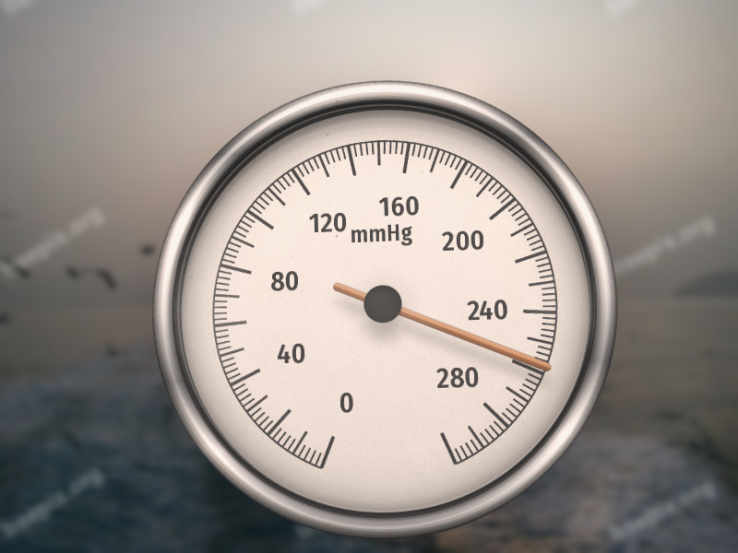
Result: **258** mmHg
